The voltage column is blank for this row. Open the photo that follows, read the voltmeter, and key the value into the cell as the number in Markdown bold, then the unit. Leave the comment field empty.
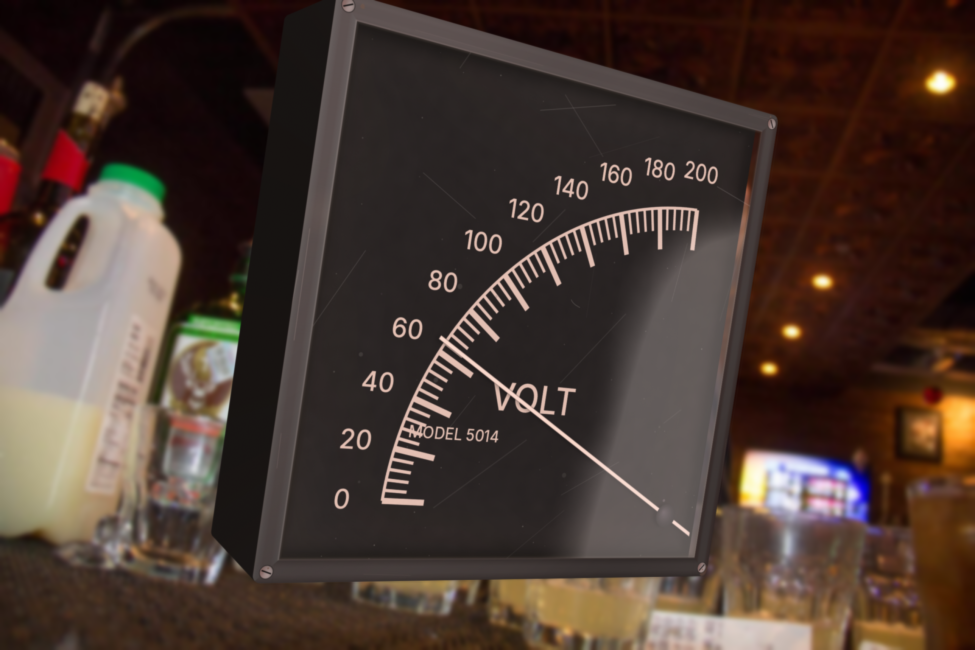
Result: **64** V
